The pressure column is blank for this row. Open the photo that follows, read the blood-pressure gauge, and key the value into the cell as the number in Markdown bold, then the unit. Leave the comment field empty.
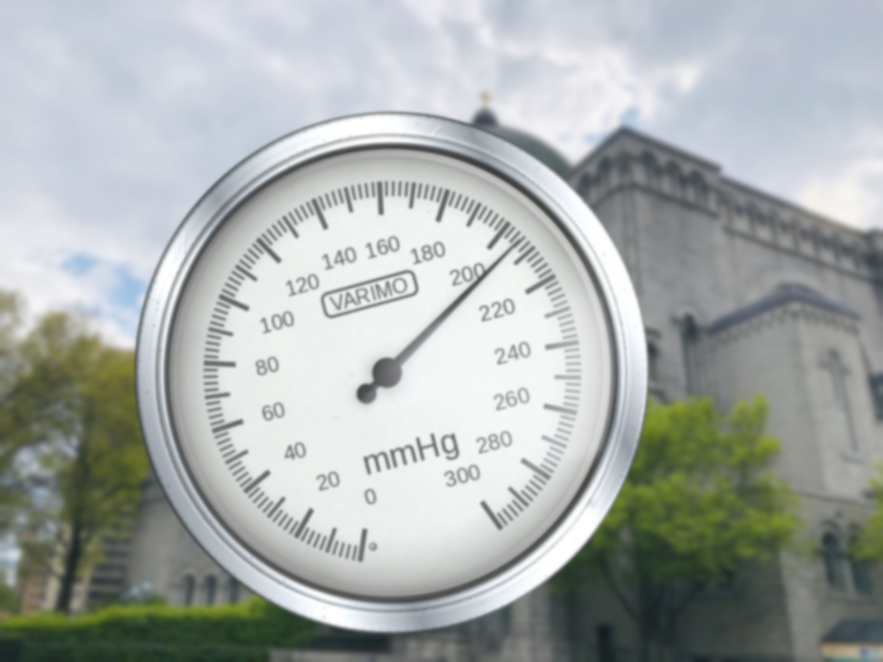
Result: **206** mmHg
